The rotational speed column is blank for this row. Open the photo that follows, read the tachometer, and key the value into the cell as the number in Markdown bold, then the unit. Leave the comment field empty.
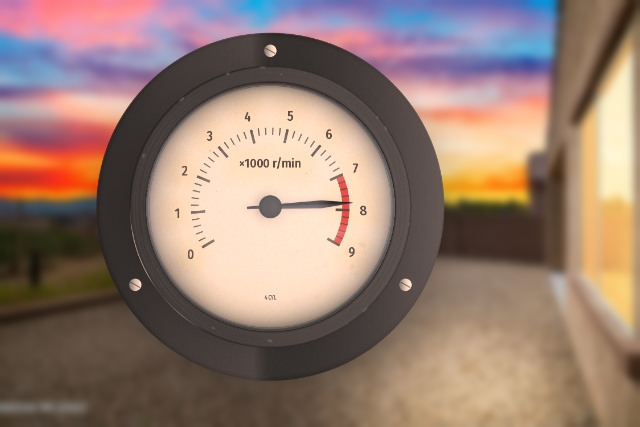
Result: **7800** rpm
